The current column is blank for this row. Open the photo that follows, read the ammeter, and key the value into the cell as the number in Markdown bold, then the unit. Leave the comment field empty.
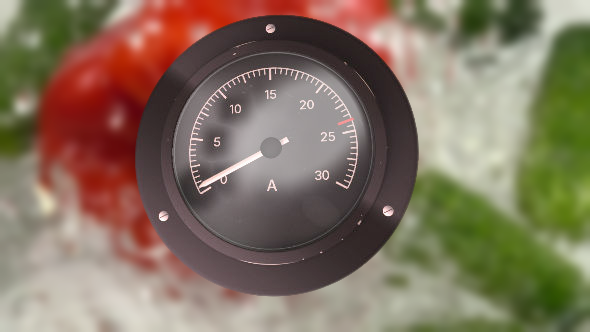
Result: **0.5** A
